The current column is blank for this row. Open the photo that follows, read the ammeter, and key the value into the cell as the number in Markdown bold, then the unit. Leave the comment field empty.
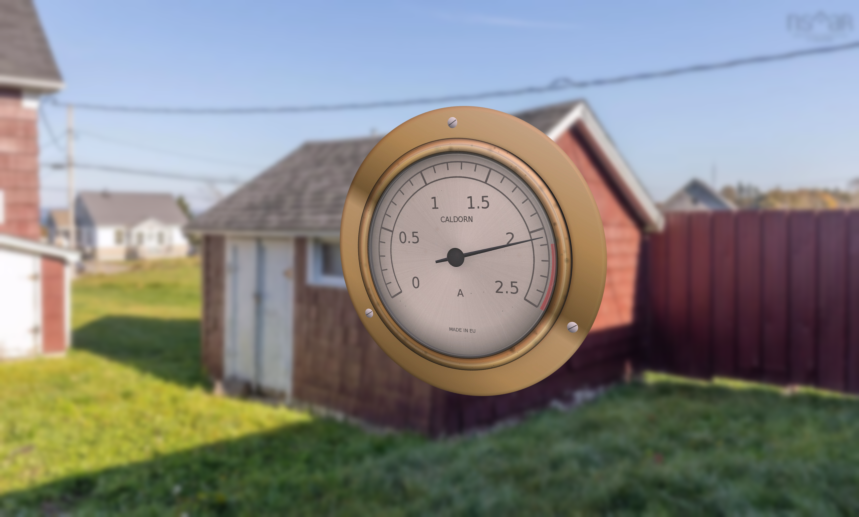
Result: **2.05** A
